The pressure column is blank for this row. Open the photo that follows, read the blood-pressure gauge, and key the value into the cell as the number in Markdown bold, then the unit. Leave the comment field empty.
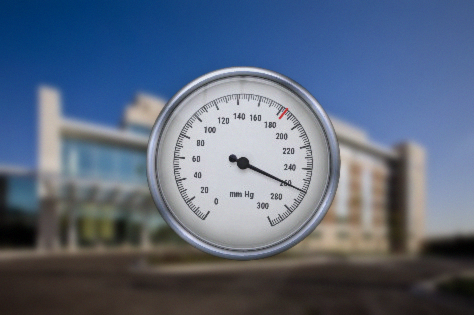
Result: **260** mmHg
